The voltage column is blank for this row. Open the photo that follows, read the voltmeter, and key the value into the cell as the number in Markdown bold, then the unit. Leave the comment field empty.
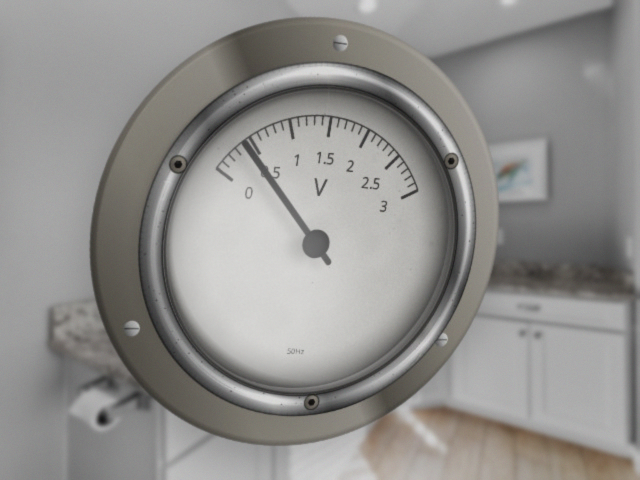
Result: **0.4** V
